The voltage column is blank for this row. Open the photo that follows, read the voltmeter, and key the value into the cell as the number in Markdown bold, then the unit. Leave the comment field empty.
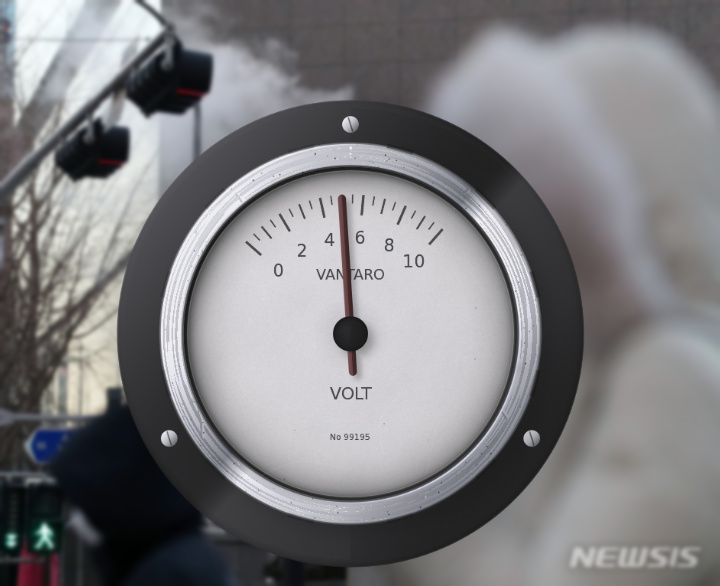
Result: **5** V
